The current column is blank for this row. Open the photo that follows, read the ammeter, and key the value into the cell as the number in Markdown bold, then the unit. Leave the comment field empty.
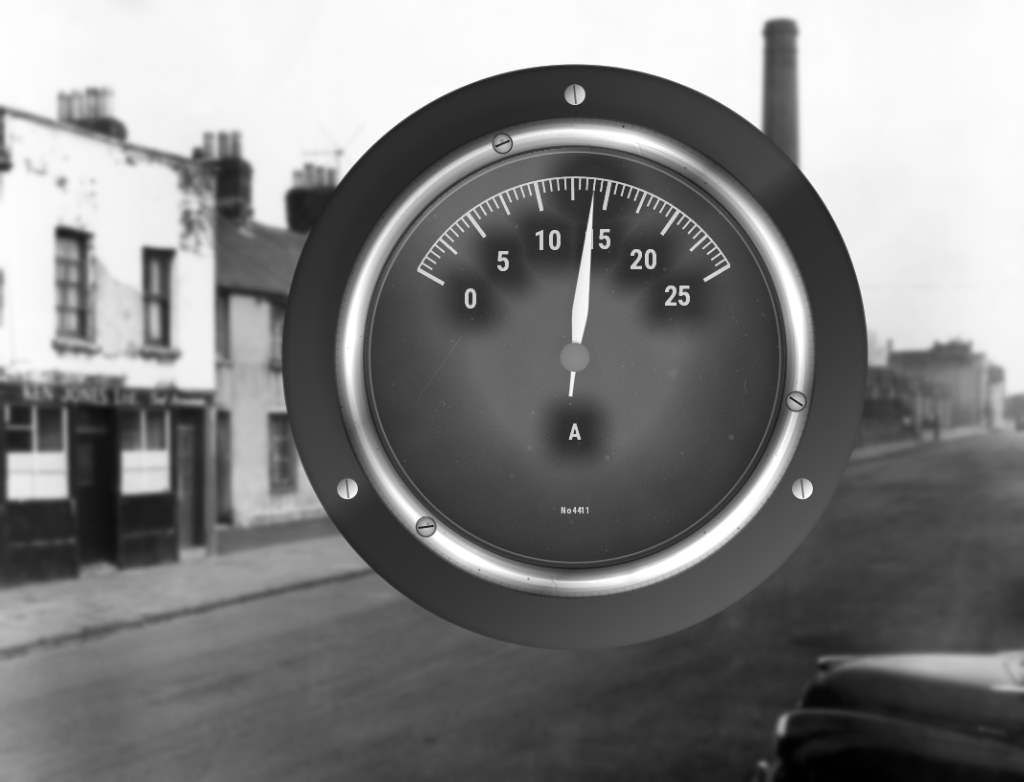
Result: **14** A
